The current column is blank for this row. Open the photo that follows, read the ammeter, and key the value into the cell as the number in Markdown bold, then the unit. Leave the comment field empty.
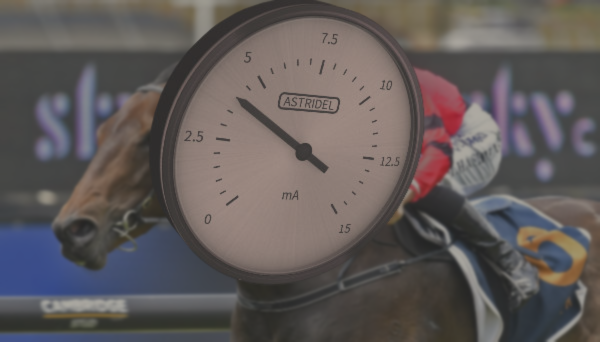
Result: **4** mA
